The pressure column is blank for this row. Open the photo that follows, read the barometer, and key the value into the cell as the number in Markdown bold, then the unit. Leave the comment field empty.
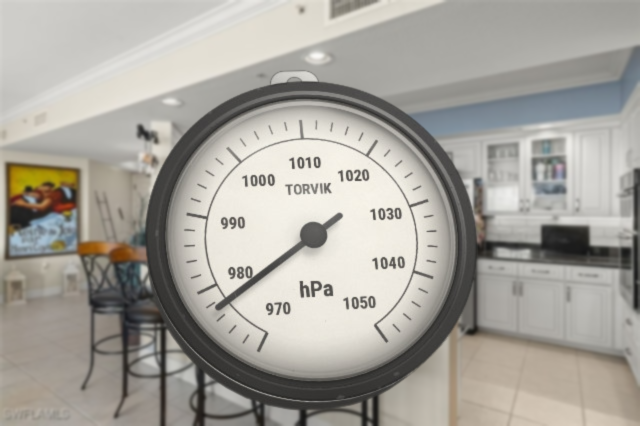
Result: **977** hPa
